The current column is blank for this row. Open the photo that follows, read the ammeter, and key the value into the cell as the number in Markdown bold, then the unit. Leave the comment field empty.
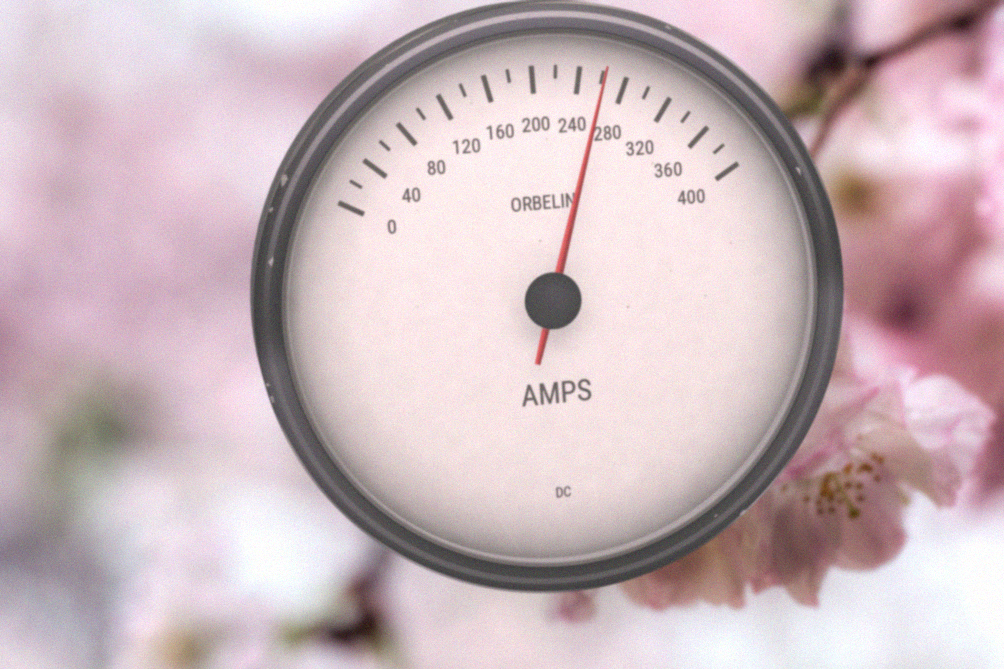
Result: **260** A
